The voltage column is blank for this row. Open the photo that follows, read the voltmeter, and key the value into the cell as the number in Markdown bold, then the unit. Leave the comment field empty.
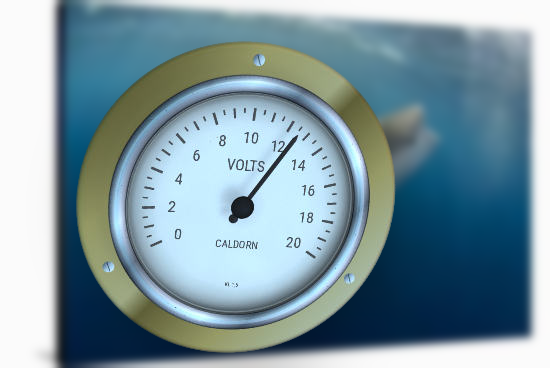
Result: **12.5** V
